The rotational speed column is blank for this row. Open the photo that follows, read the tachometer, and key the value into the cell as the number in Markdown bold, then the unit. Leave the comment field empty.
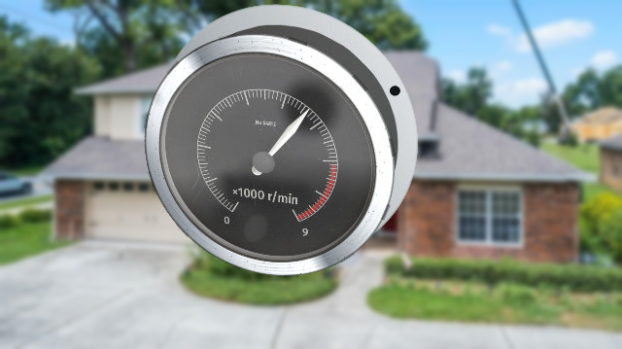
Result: **5600** rpm
